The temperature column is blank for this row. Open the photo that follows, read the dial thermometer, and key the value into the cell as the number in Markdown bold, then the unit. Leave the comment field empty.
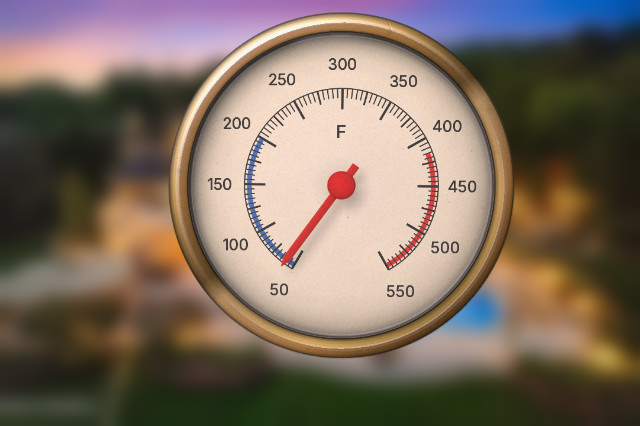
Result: **60** °F
